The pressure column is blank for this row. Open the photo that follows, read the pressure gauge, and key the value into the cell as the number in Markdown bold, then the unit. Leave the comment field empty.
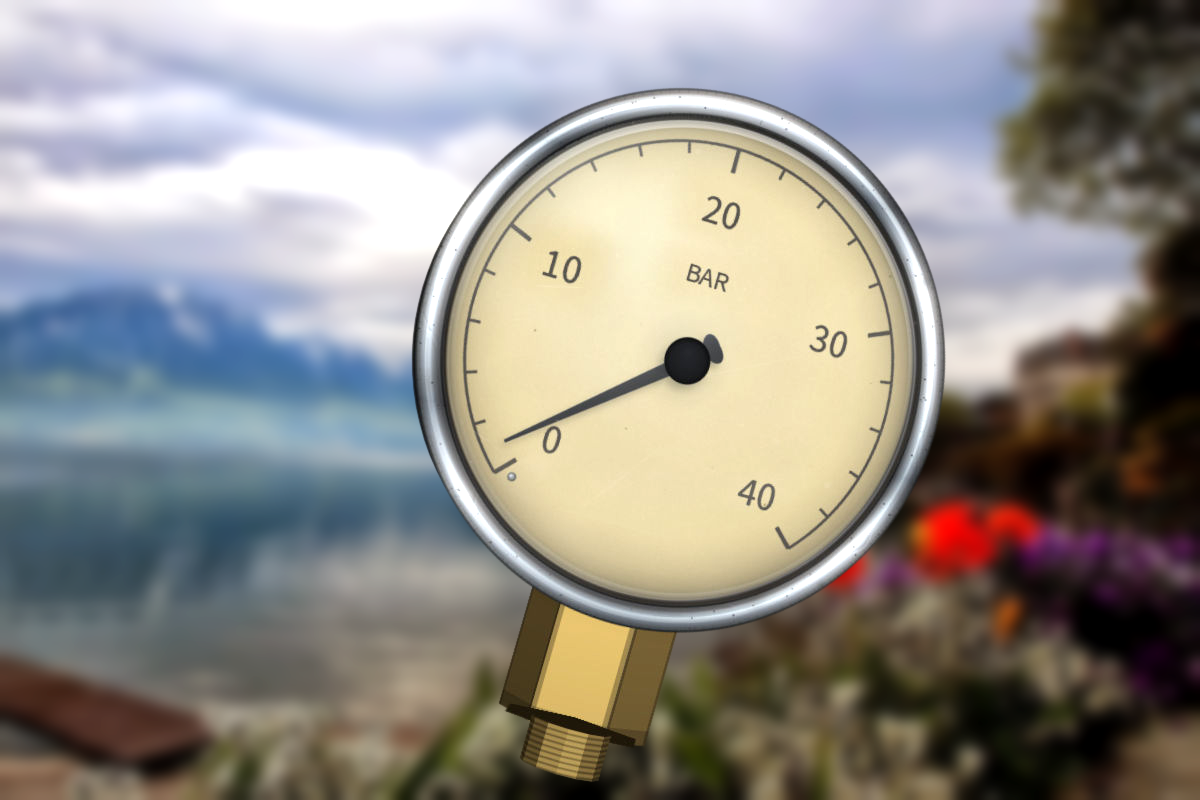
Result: **1** bar
